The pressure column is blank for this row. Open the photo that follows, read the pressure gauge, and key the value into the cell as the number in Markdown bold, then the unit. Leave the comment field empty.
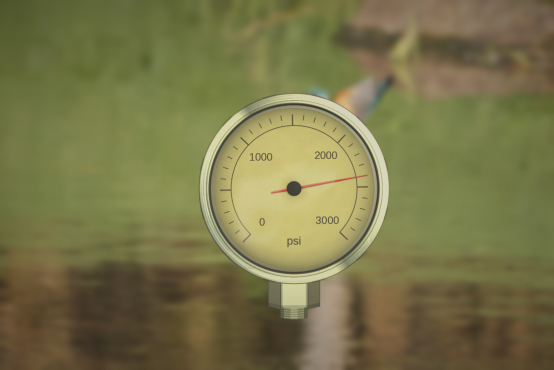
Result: **2400** psi
